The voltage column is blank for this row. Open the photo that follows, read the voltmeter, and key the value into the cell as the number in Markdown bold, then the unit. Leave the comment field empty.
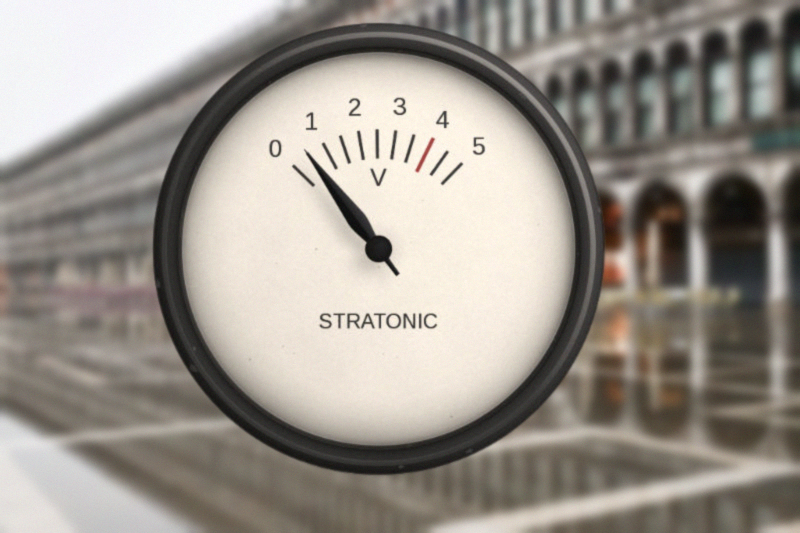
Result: **0.5** V
